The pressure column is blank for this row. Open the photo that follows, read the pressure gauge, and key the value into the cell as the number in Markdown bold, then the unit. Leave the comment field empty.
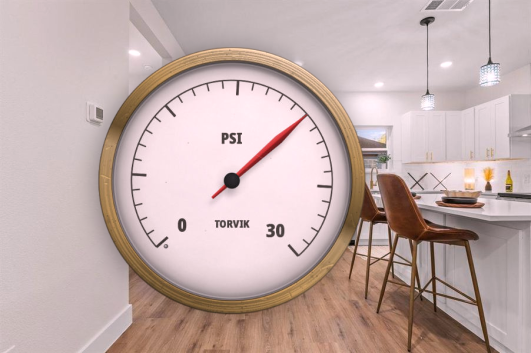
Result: **20** psi
